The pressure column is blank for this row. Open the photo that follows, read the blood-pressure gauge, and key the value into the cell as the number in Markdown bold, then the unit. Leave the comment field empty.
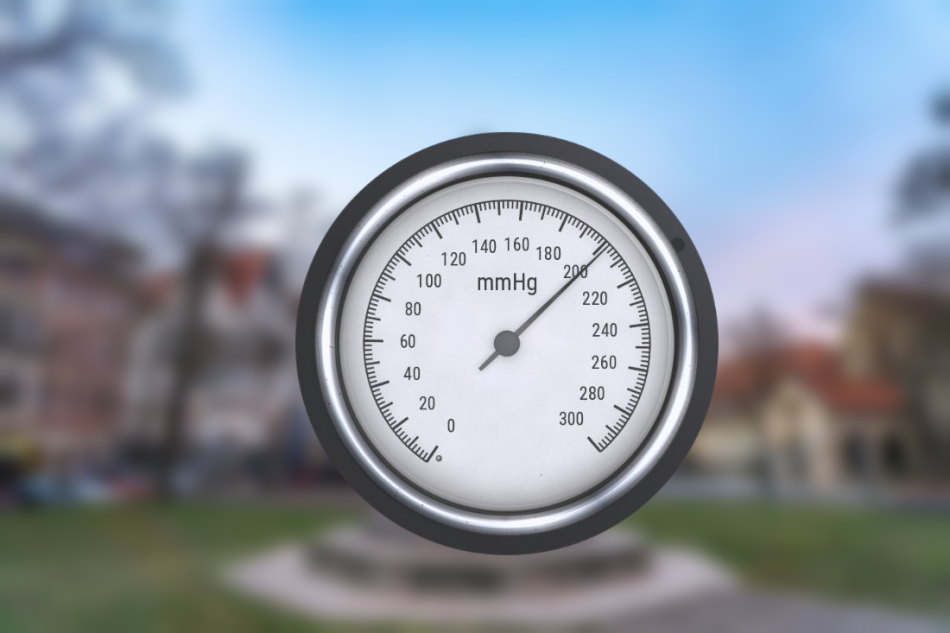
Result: **202** mmHg
